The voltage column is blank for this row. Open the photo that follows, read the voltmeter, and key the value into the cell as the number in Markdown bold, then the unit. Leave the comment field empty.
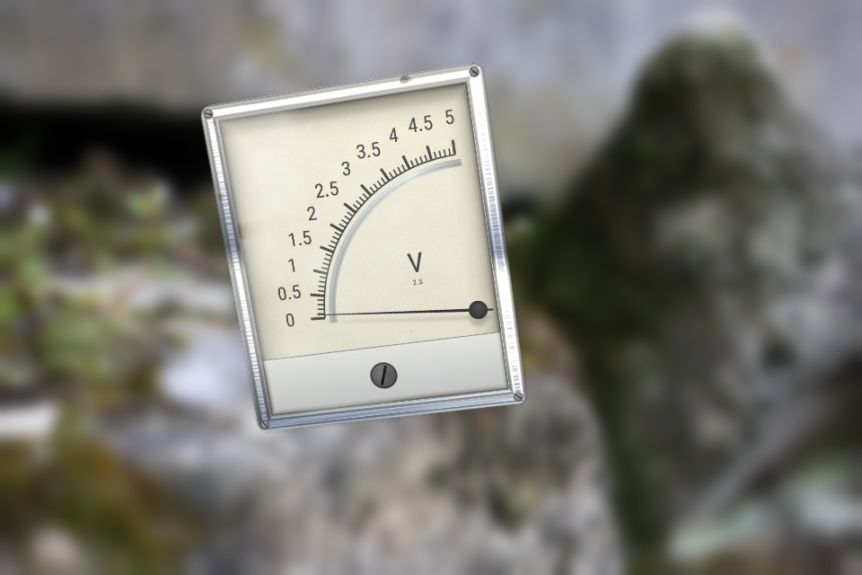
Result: **0.1** V
